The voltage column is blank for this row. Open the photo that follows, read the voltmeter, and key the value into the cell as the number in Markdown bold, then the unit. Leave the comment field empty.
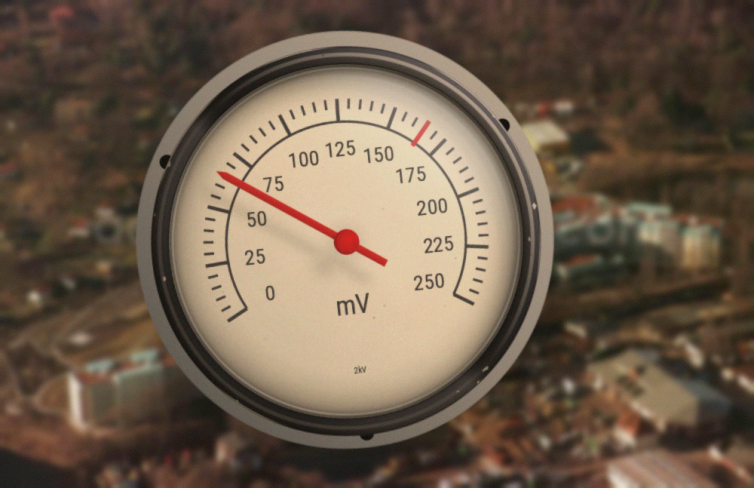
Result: **65** mV
